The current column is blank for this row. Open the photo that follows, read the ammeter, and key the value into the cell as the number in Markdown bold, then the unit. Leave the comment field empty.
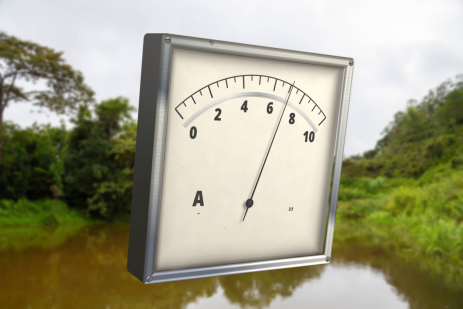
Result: **7** A
